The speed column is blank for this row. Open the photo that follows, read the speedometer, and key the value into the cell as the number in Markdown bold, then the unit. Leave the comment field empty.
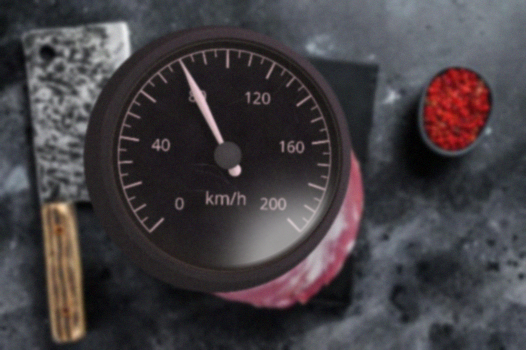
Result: **80** km/h
